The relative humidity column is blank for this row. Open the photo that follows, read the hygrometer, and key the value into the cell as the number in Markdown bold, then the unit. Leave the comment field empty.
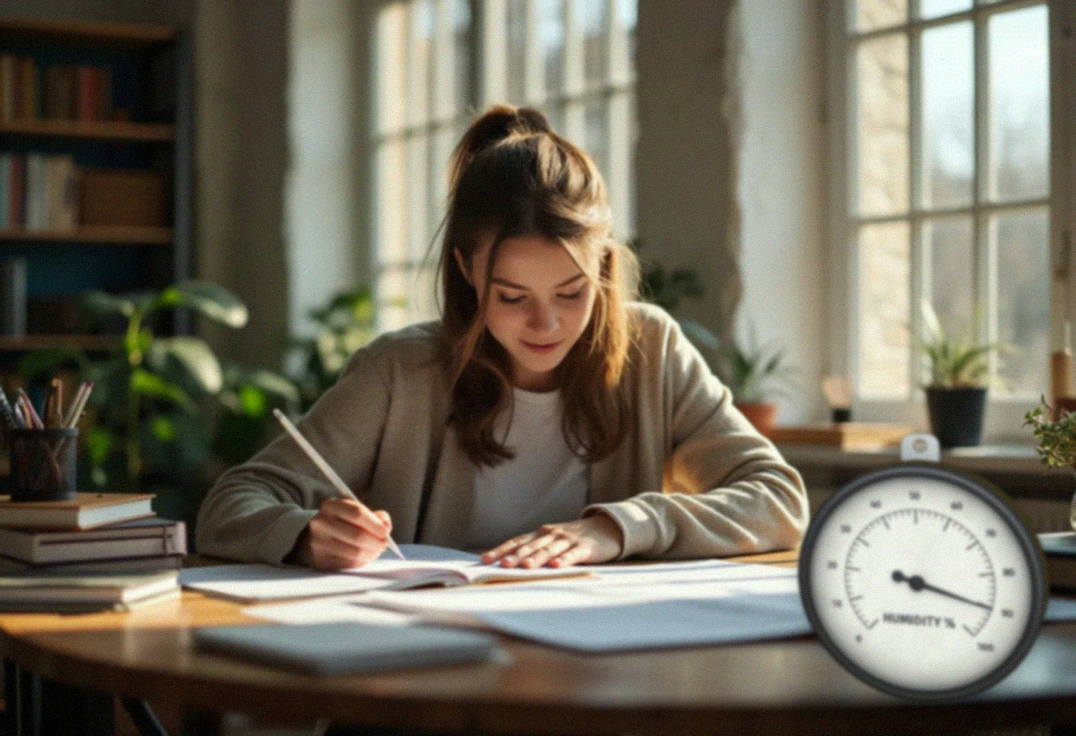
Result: **90** %
